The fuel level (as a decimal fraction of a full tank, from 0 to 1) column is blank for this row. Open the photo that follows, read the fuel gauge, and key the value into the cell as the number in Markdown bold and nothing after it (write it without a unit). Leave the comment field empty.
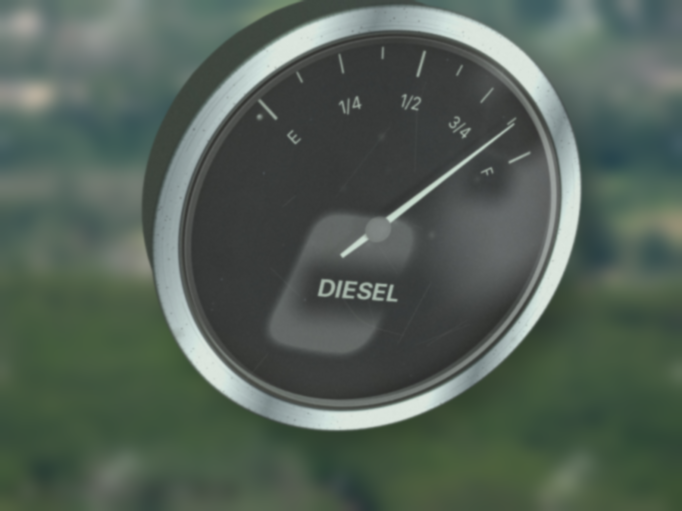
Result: **0.875**
